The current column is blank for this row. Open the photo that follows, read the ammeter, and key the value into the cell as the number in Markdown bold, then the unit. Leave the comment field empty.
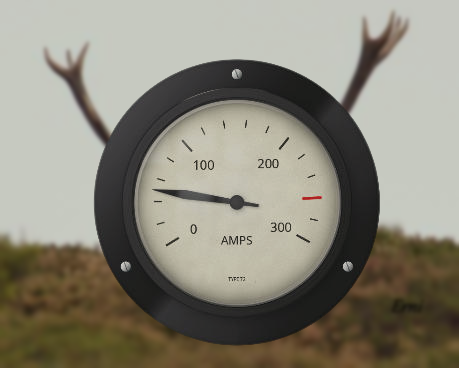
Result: **50** A
